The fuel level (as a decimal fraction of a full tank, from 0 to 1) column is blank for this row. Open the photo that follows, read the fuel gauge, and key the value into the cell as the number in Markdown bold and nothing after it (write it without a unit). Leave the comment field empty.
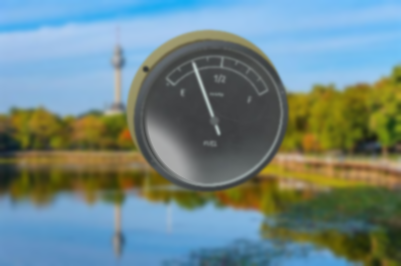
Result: **0.25**
